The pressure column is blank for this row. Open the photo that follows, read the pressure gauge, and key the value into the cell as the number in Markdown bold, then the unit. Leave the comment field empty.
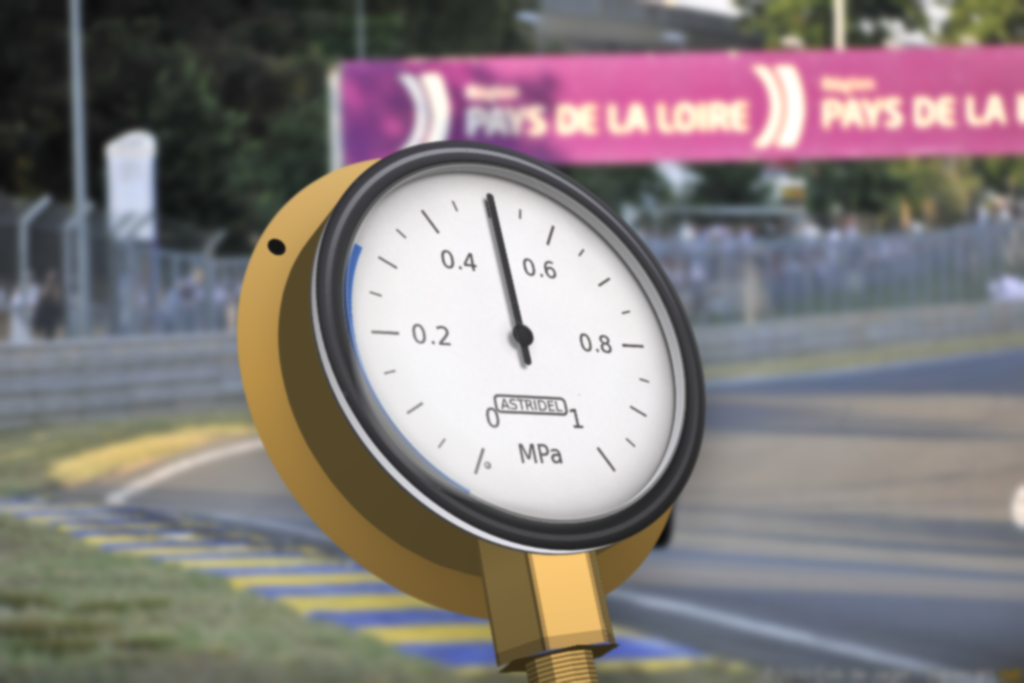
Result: **0.5** MPa
